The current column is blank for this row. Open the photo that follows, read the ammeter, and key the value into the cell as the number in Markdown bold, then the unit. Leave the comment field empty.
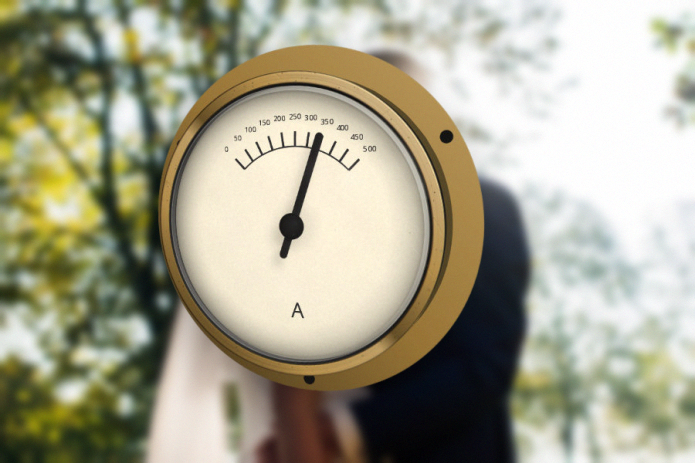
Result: **350** A
